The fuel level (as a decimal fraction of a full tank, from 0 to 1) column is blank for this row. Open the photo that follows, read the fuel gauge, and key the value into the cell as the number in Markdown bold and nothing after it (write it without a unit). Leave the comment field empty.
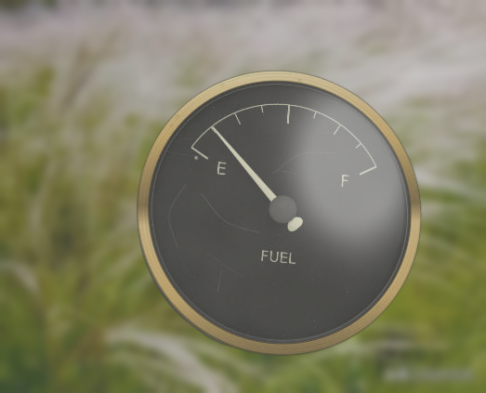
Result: **0.125**
